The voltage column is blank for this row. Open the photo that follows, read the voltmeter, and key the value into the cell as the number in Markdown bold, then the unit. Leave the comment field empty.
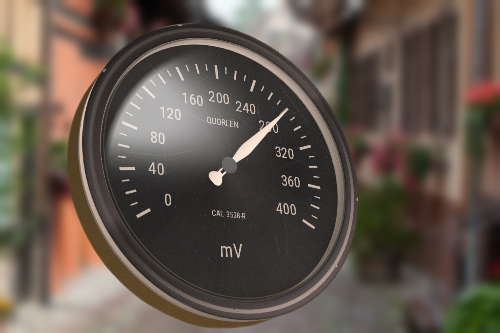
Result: **280** mV
